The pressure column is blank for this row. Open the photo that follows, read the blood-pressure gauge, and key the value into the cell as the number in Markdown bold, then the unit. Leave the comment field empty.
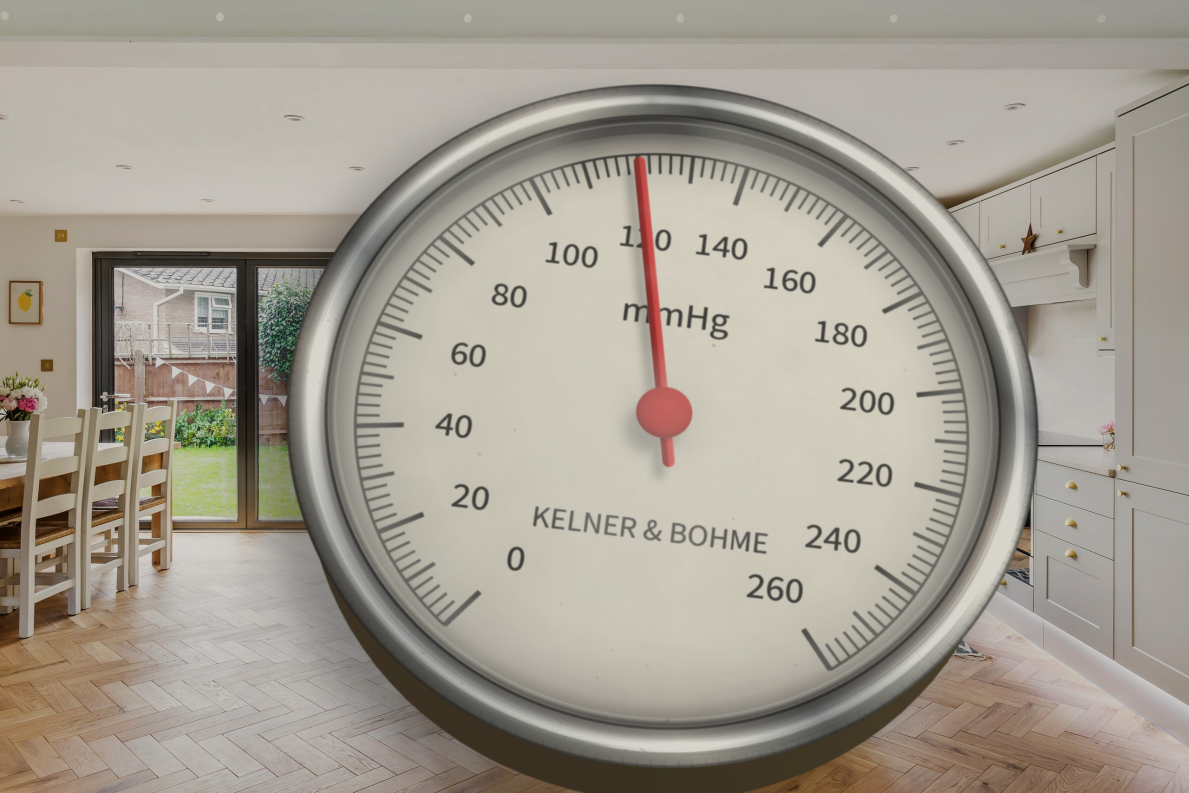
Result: **120** mmHg
